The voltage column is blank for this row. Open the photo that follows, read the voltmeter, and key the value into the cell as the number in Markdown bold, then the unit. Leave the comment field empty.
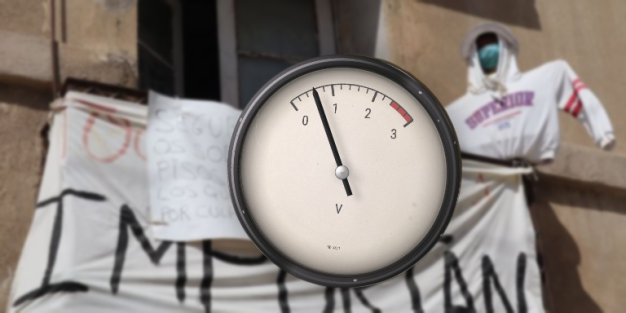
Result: **0.6** V
